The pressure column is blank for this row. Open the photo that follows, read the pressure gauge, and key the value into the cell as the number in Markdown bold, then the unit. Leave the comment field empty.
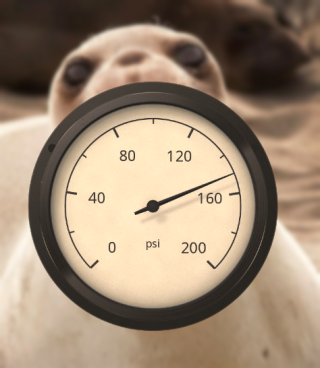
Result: **150** psi
